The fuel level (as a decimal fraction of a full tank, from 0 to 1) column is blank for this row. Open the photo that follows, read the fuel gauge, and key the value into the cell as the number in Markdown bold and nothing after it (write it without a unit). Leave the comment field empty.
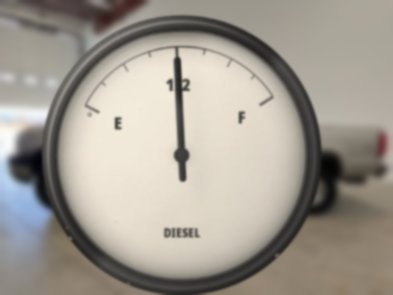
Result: **0.5**
